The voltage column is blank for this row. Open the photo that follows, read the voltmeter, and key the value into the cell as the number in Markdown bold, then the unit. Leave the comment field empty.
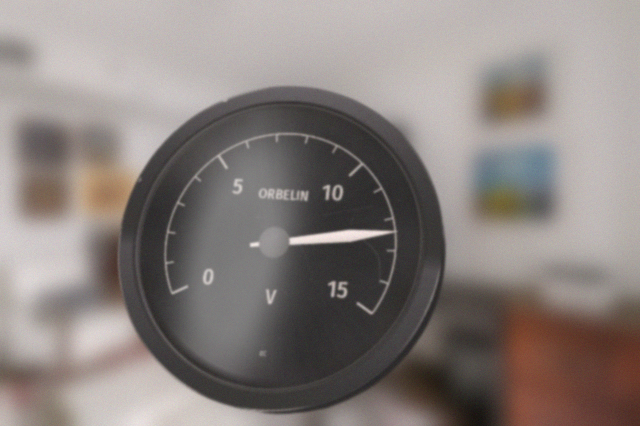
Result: **12.5** V
